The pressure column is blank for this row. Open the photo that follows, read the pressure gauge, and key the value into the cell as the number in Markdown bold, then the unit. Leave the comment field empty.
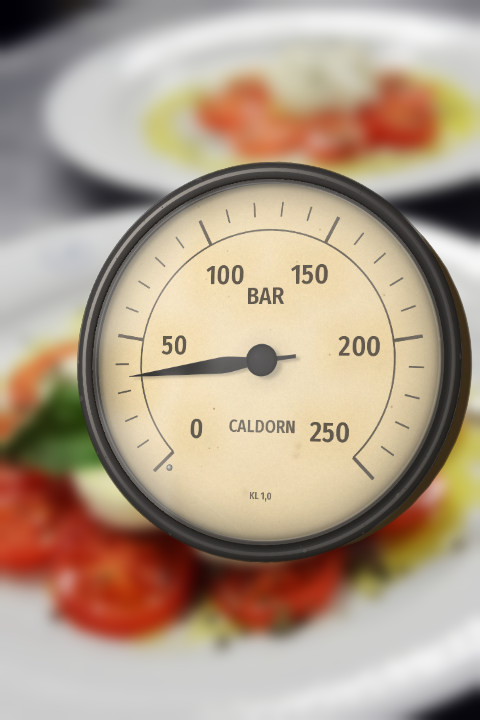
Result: **35** bar
